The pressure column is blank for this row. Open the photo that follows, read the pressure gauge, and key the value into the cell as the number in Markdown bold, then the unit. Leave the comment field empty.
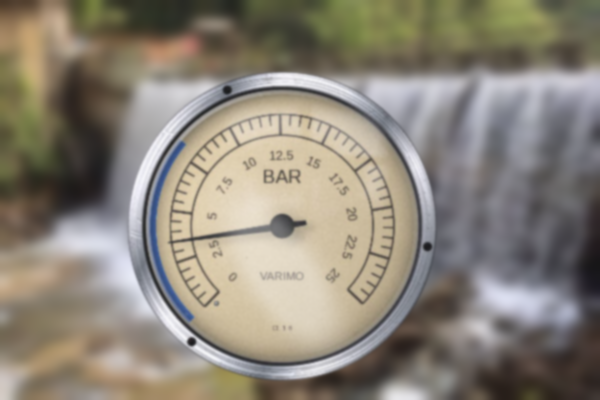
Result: **3.5** bar
